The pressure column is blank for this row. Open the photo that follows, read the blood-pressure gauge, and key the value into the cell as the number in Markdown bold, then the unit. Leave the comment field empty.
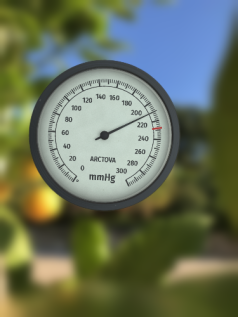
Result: **210** mmHg
